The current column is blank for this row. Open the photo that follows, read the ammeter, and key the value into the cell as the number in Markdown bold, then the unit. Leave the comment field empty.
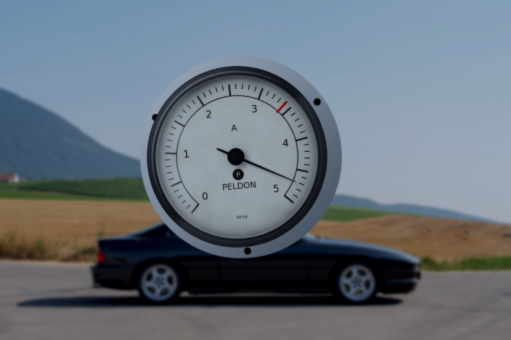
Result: **4.7** A
